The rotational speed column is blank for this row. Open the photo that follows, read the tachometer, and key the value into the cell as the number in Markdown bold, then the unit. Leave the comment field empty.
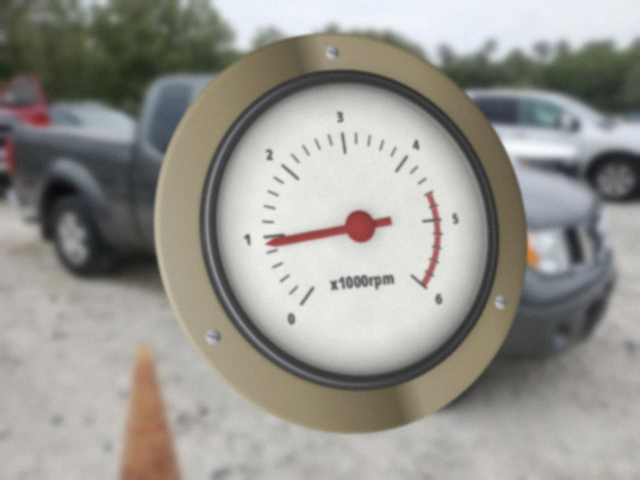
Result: **900** rpm
